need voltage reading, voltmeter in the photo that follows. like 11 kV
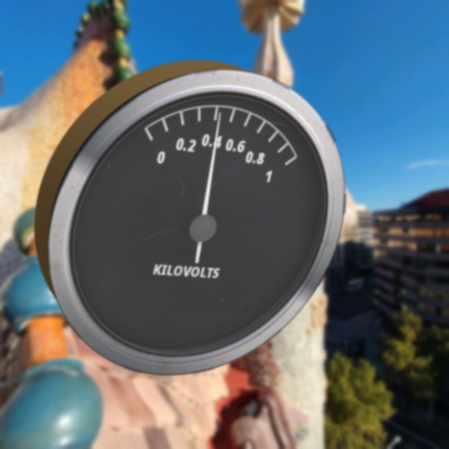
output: 0.4 kV
